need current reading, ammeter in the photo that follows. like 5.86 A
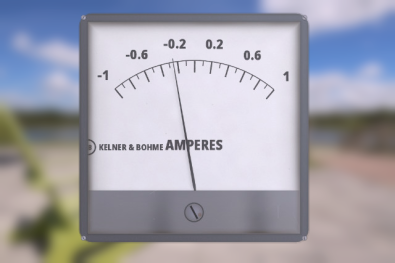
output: -0.25 A
